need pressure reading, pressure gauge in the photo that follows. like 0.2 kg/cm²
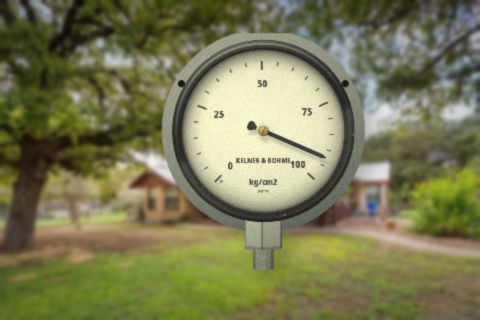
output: 92.5 kg/cm²
